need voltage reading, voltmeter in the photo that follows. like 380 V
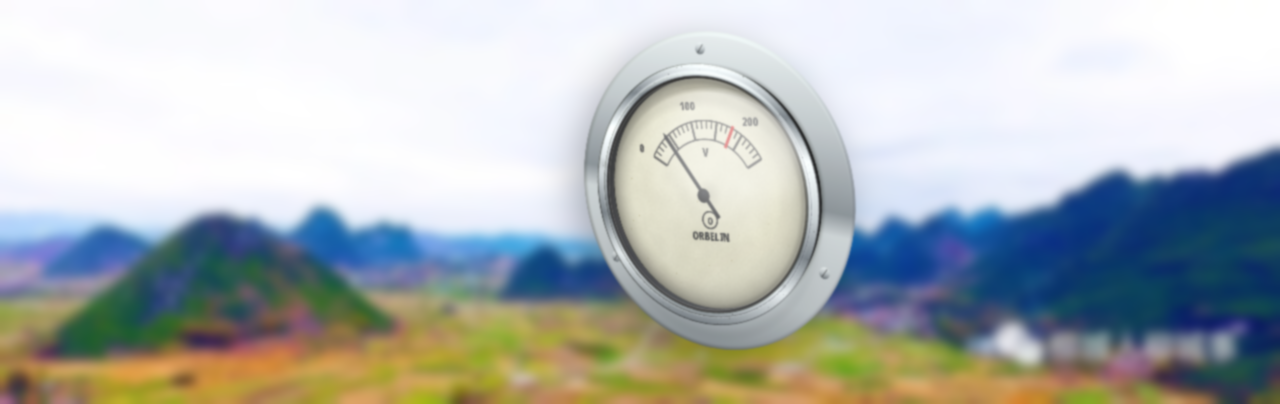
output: 50 V
